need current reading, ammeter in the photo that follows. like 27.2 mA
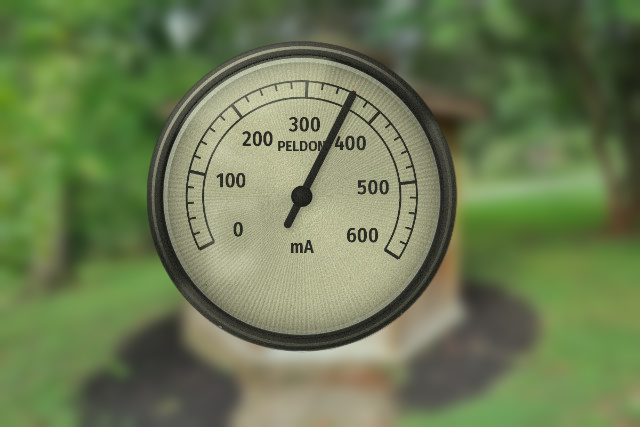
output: 360 mA
